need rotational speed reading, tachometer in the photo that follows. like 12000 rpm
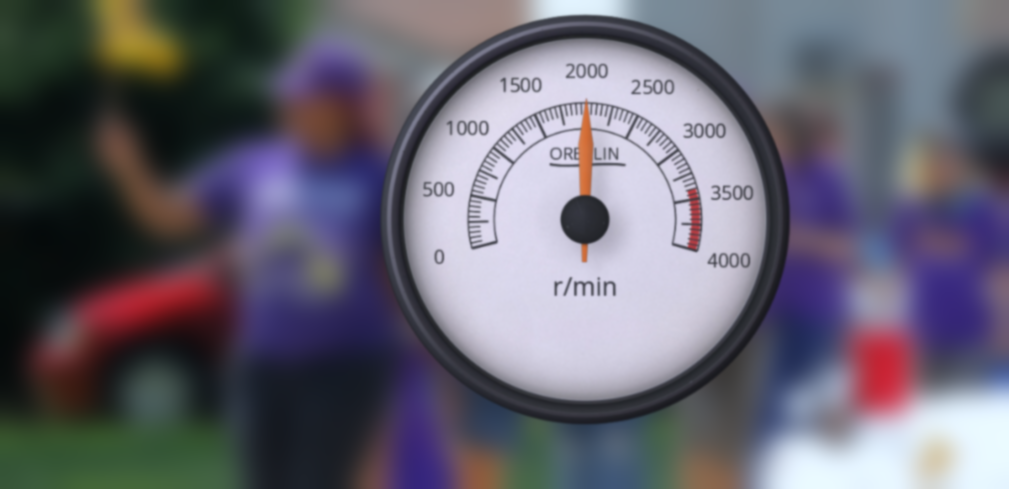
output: 2000 rpm
